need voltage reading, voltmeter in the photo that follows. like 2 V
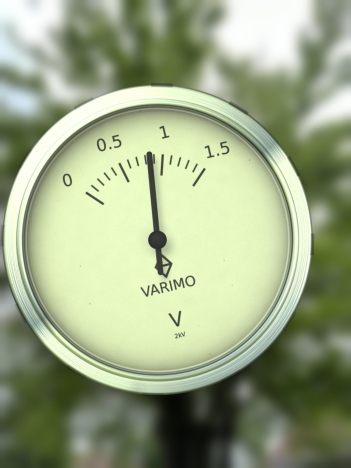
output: 0.85 V
